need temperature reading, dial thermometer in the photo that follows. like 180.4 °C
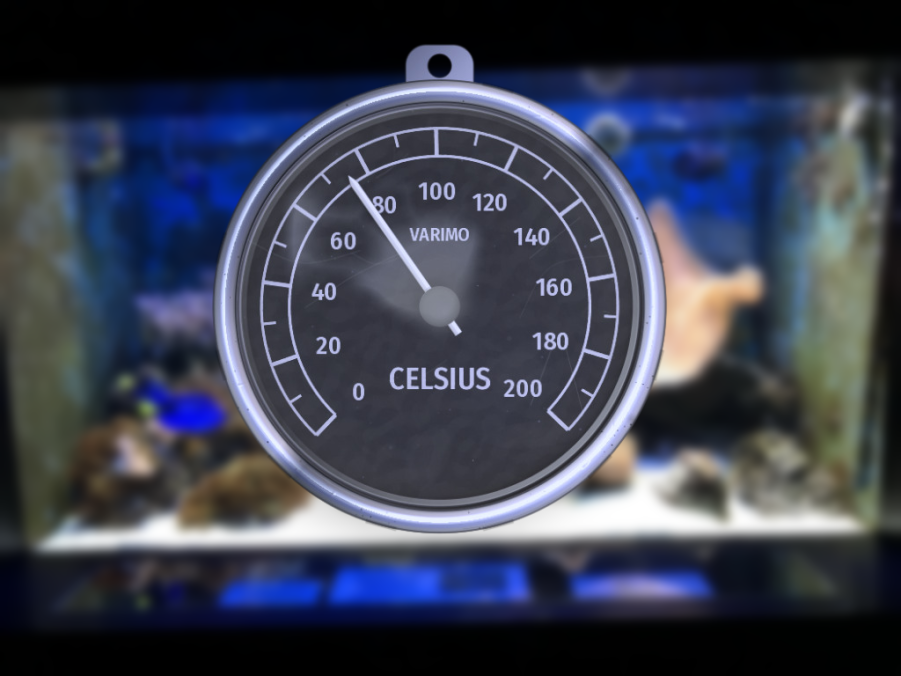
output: 75 °C
